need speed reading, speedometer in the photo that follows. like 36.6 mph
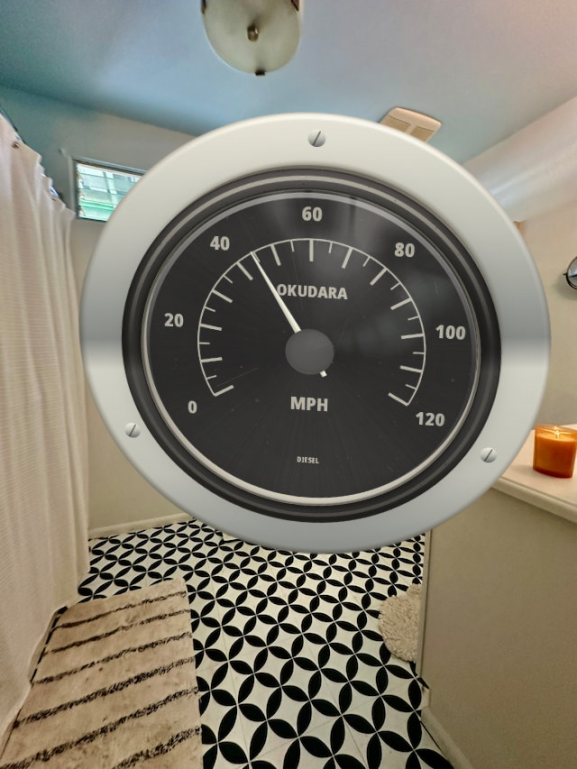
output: 45 mph
